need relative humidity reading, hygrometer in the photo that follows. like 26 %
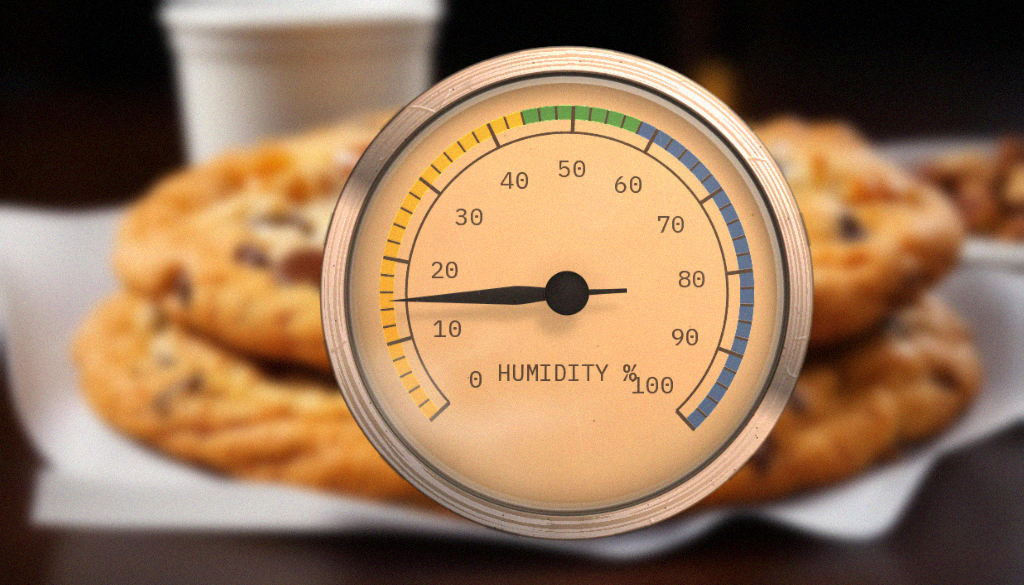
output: 15 %
